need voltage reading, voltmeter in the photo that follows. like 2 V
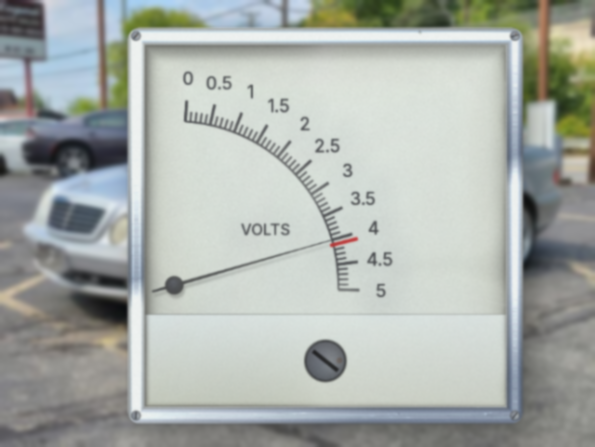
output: 4 V
